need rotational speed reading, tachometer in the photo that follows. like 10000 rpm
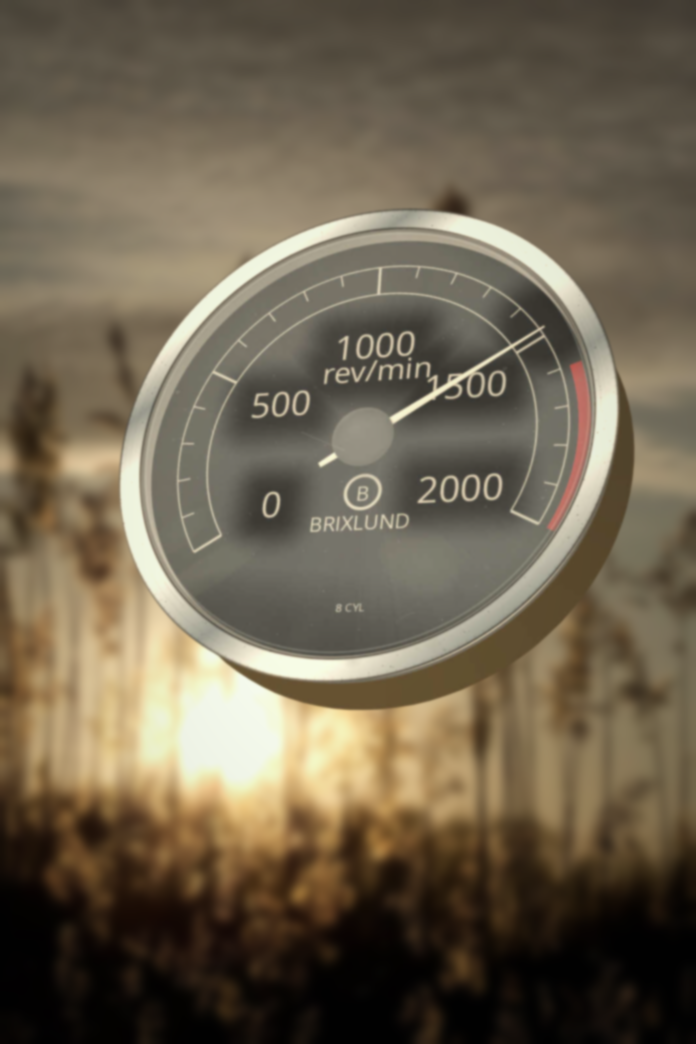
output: 1500 rpm
